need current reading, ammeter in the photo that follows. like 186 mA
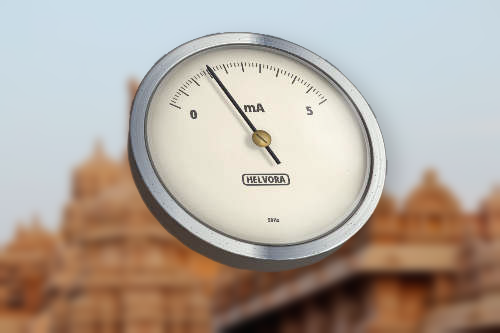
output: 1.5 mA
